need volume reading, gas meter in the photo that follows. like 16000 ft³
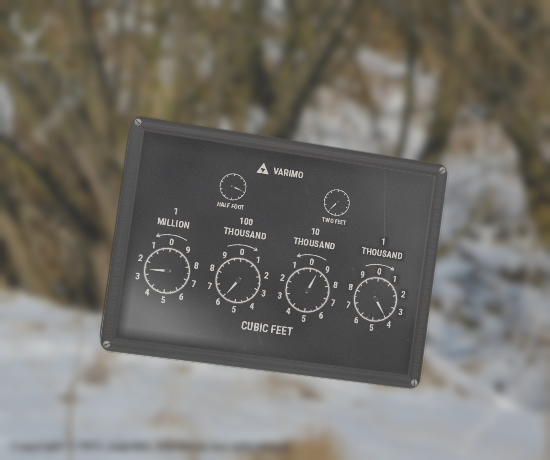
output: 259400 ft³
